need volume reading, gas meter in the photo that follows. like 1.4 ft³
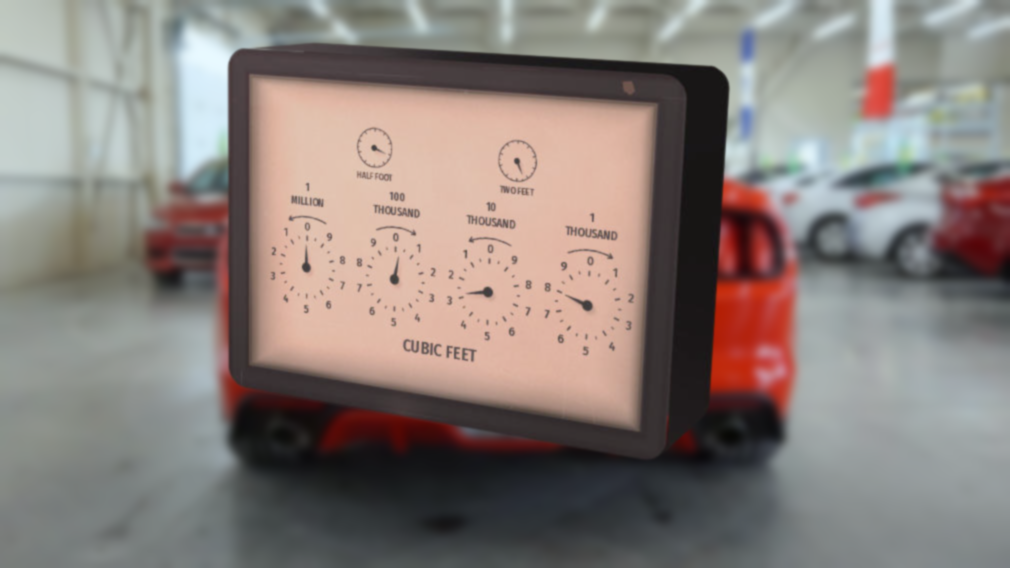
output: 2800 ft³
